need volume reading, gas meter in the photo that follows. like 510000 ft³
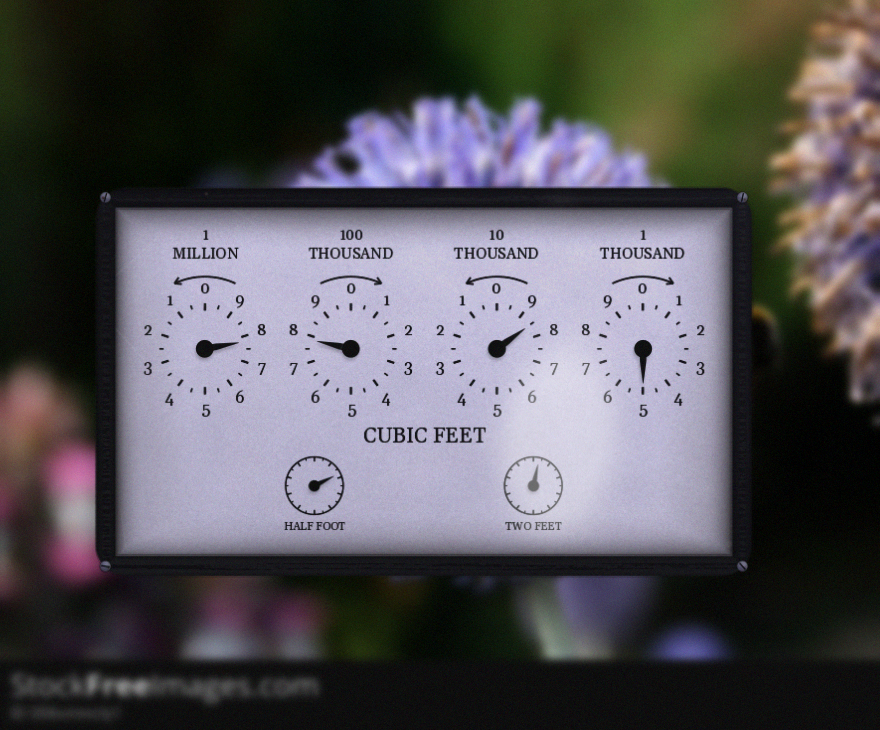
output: 778500 ft³
